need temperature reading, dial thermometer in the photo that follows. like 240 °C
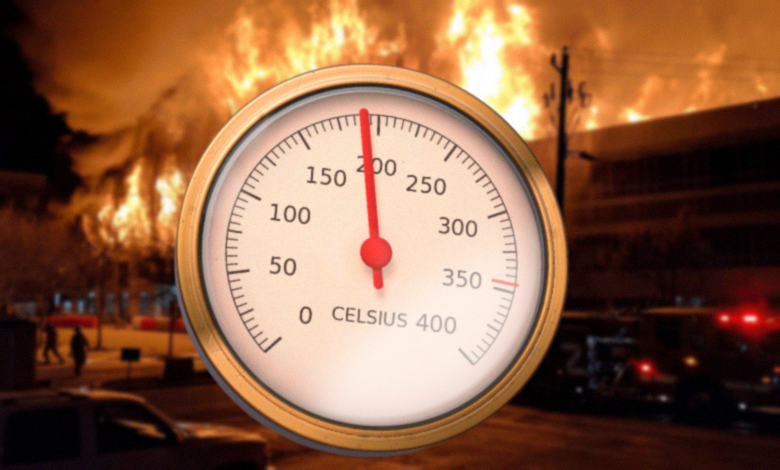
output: 190 °C
